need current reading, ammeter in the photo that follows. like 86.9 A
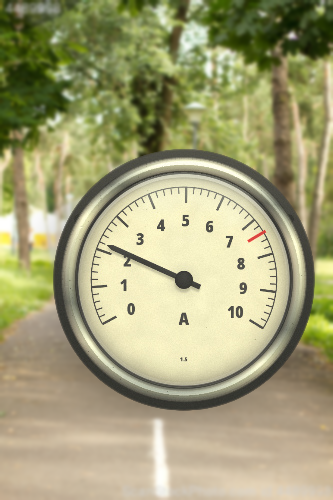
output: 2.2 A
